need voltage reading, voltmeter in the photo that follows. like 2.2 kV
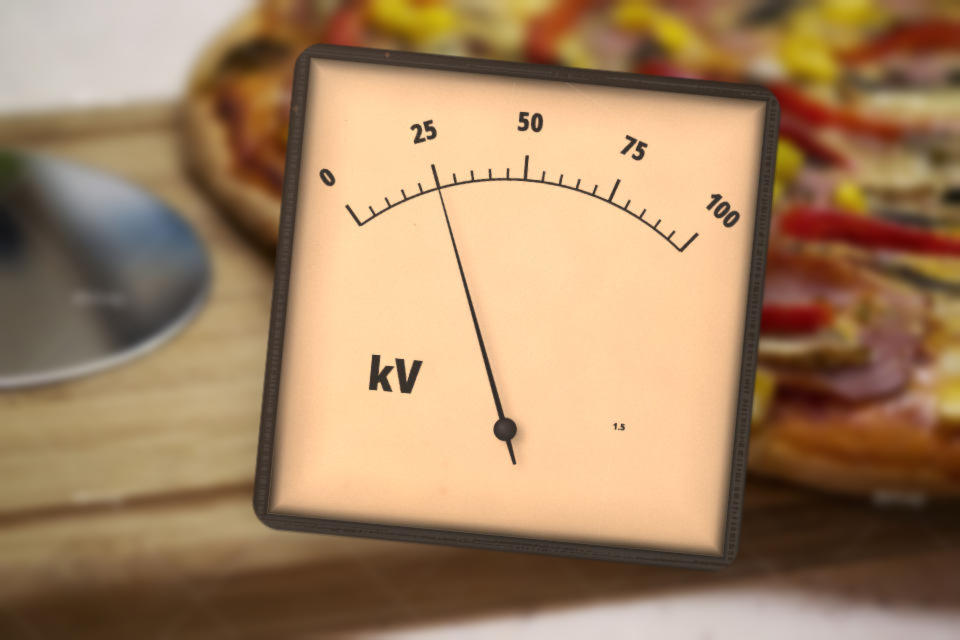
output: 25 kV
